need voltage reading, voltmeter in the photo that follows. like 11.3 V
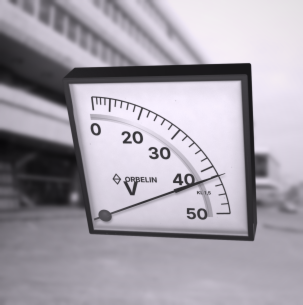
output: 42 V
